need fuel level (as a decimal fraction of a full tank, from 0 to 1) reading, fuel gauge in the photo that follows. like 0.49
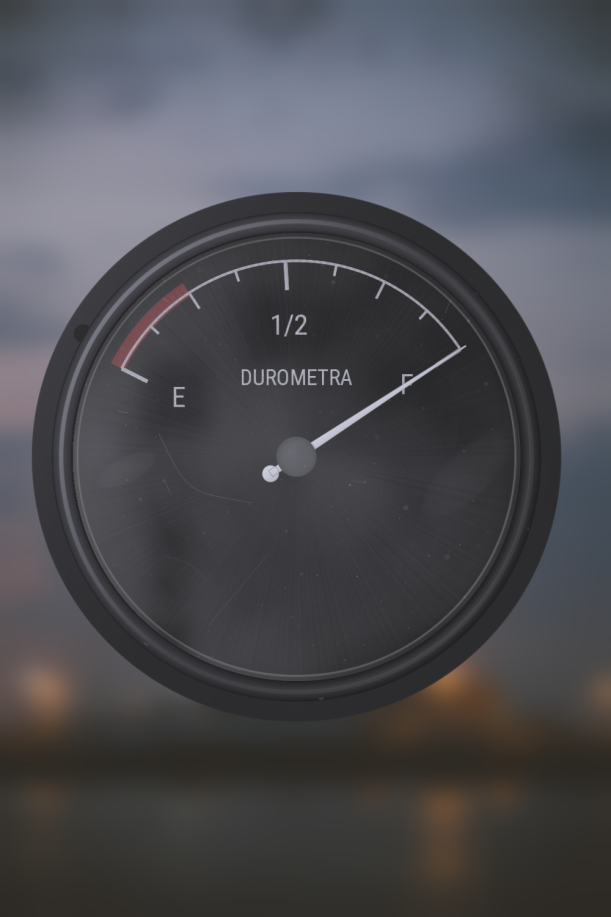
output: 1
